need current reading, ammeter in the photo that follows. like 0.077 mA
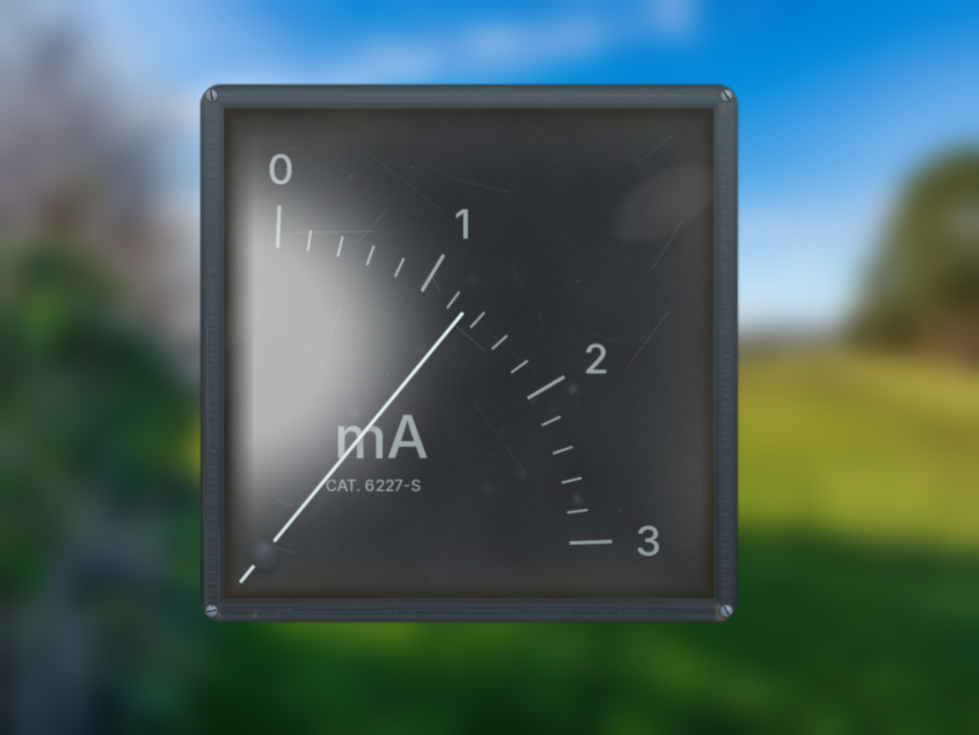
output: 1.3 mA
